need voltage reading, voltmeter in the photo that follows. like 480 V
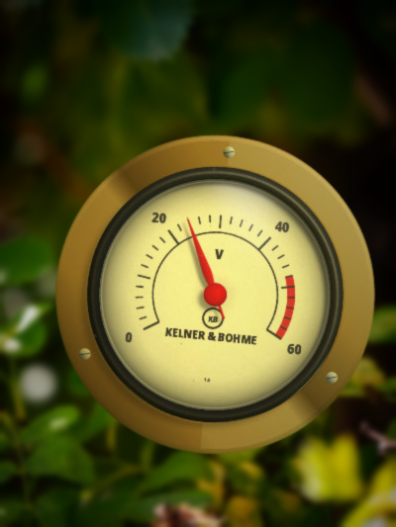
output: 24 V
